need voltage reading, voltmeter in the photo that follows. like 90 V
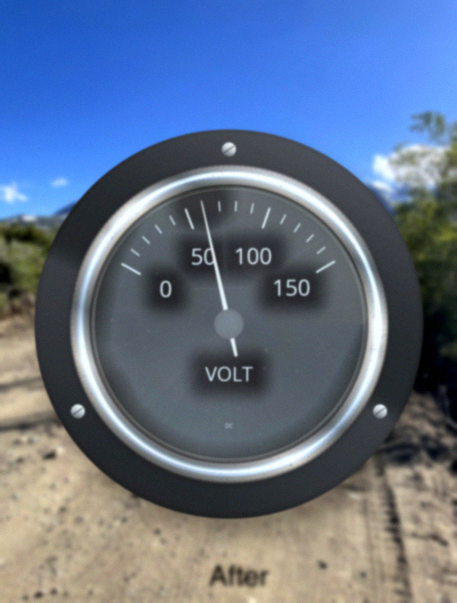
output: 60 V
